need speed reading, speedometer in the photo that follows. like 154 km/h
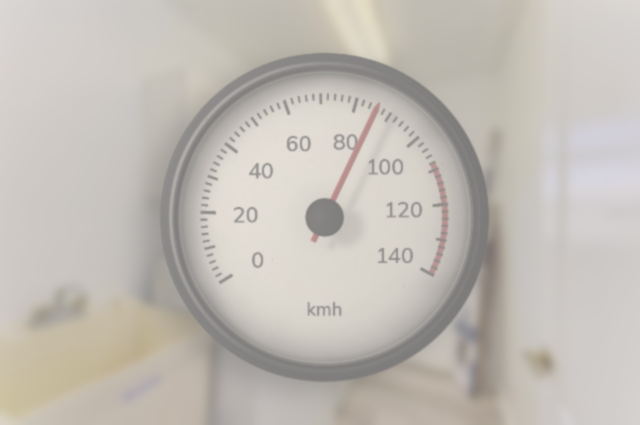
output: 86 km/h
